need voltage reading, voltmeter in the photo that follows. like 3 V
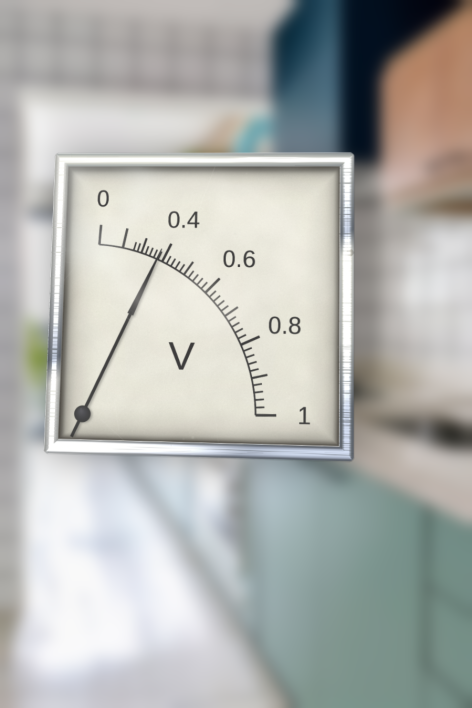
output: 0.38 V
